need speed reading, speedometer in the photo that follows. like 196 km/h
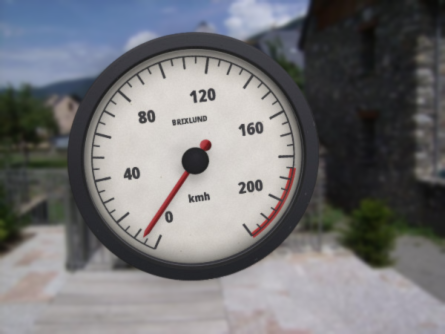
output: 7.5 km/h
